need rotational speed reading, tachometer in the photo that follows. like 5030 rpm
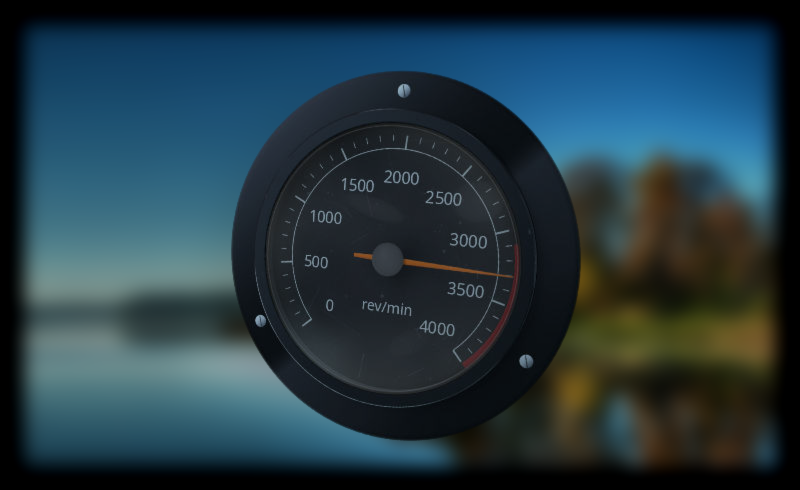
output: 3300 rpm
